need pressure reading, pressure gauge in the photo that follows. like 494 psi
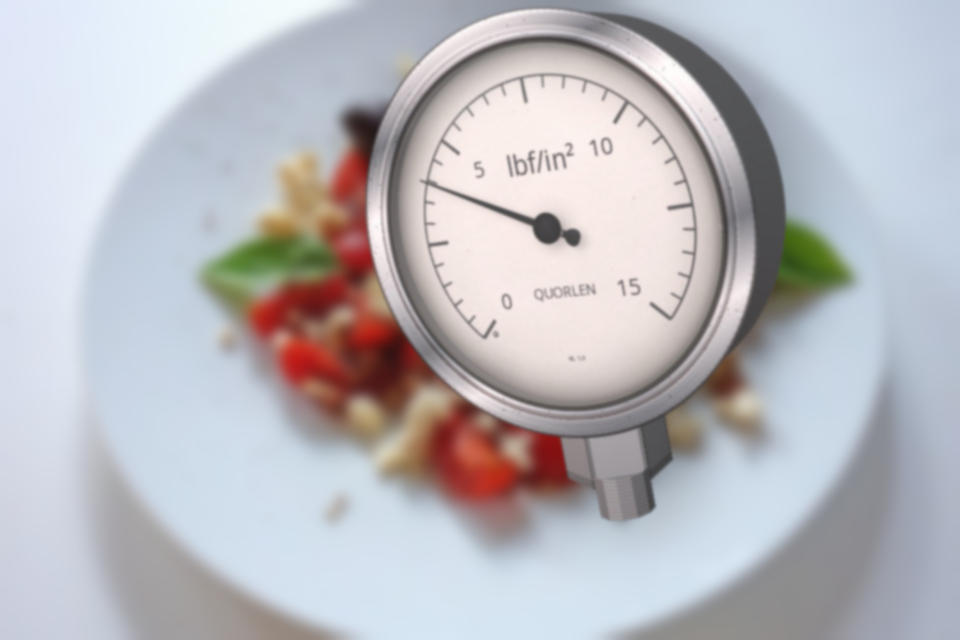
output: 4 psi
